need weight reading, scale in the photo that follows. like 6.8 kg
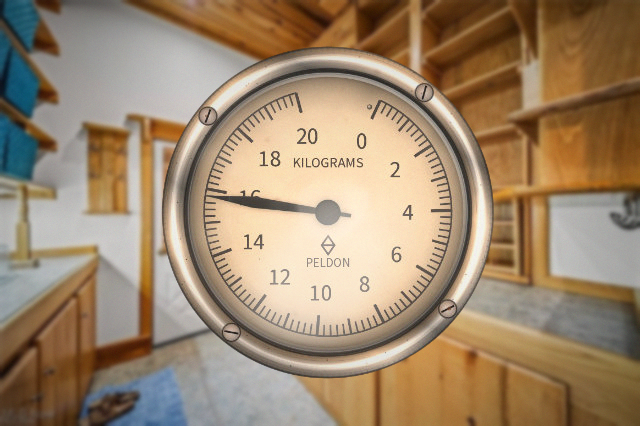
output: 15.8 kg
